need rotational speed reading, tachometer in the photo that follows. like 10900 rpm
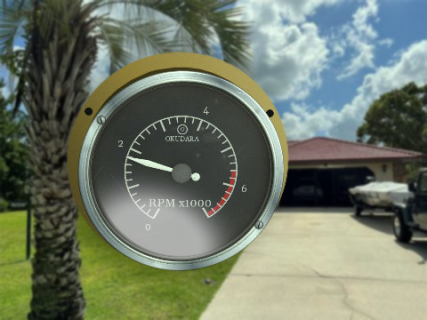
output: 1800 rpm
